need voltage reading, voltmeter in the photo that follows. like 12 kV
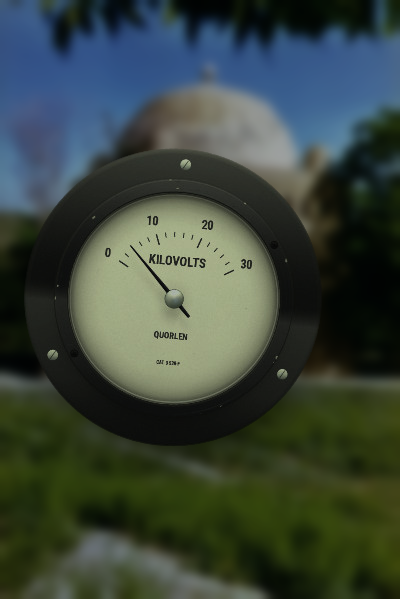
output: 4 kV
